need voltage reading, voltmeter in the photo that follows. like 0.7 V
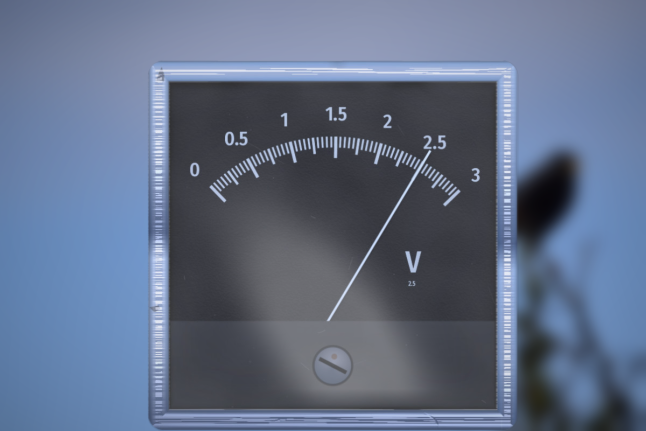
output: 2.5 V
